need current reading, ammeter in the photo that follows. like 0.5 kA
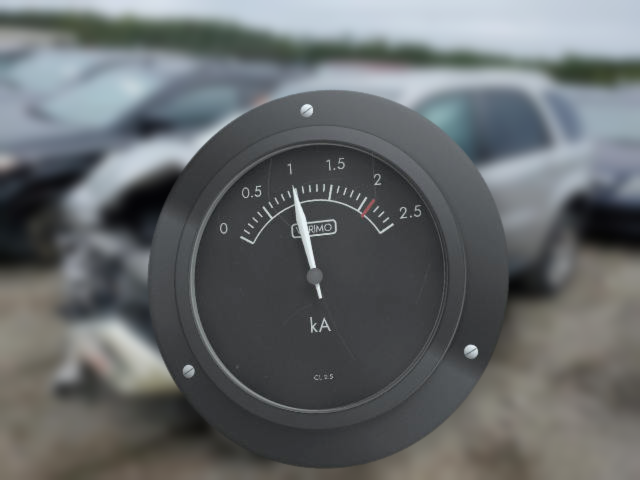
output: 1 kA
